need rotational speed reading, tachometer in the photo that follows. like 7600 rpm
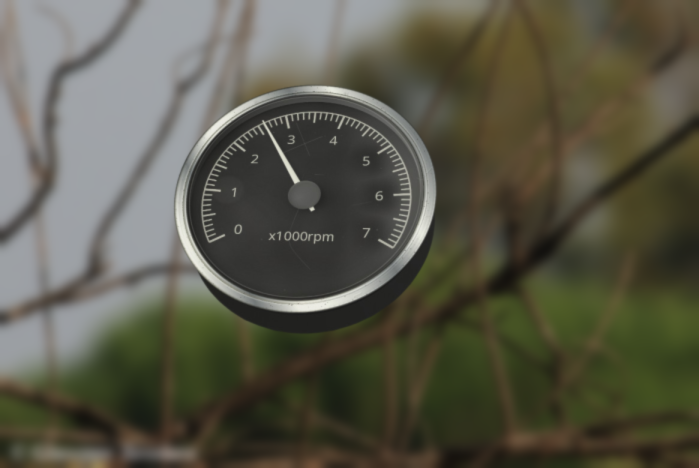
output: 2600 rpm
